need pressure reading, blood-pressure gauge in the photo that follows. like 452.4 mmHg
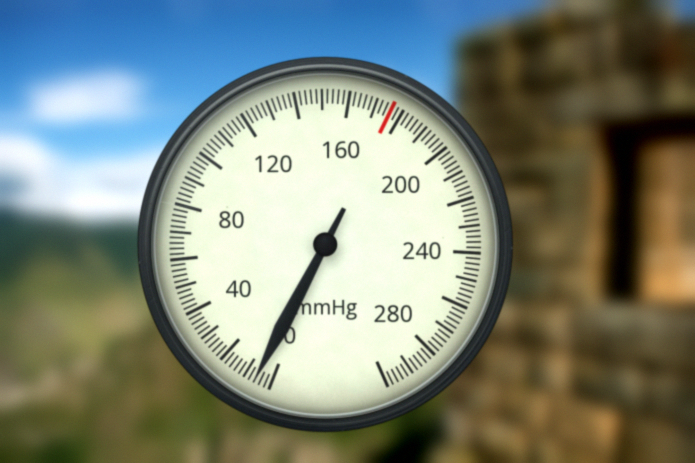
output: 6 mmHg
